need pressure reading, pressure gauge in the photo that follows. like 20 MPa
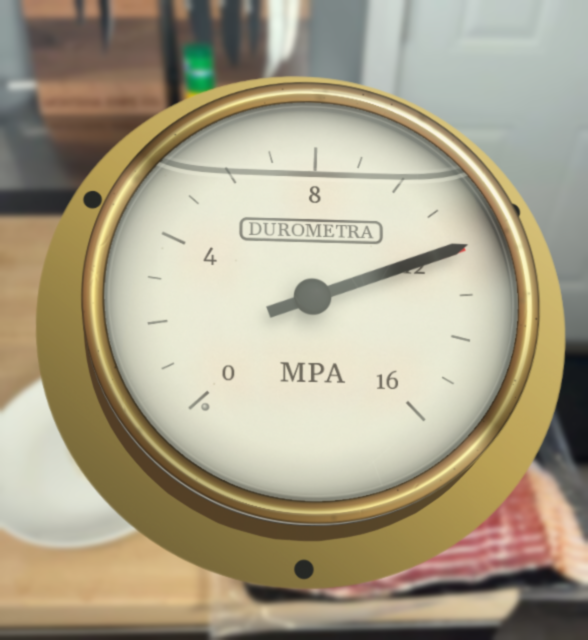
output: 12 MPa
